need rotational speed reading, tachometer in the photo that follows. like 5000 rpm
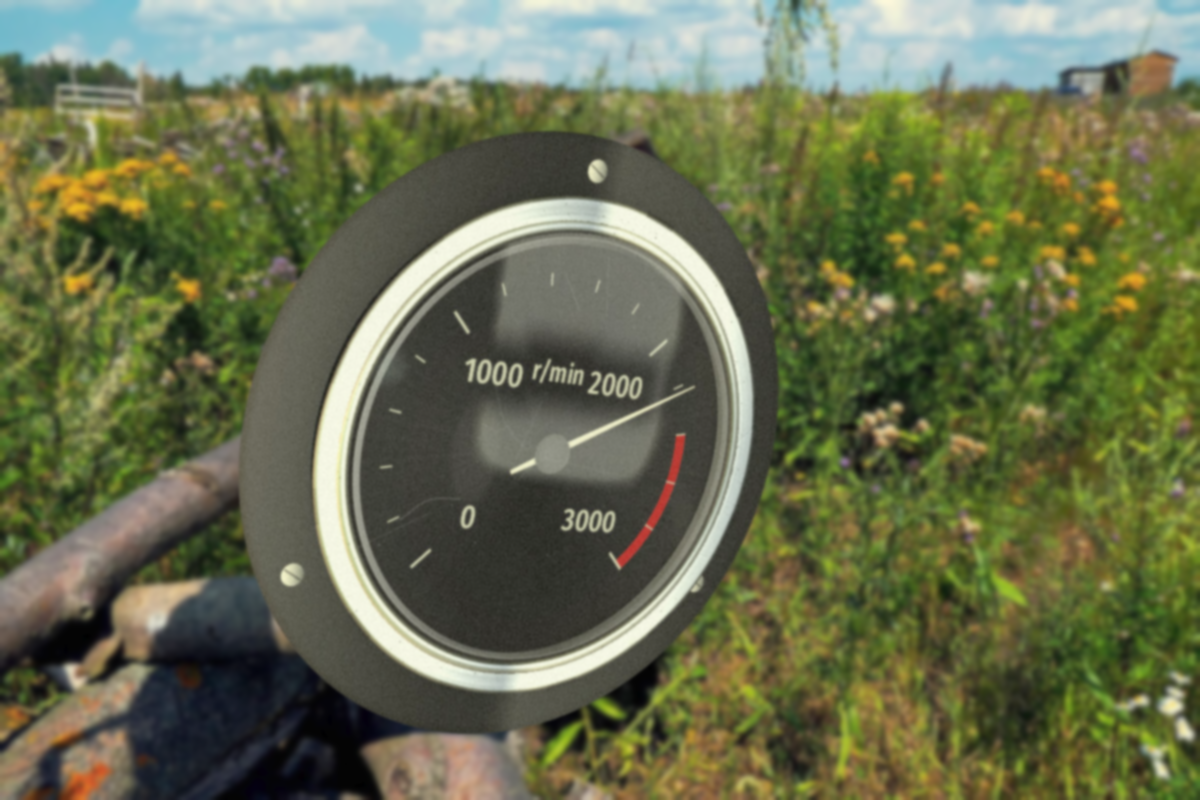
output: 2200 rpm
